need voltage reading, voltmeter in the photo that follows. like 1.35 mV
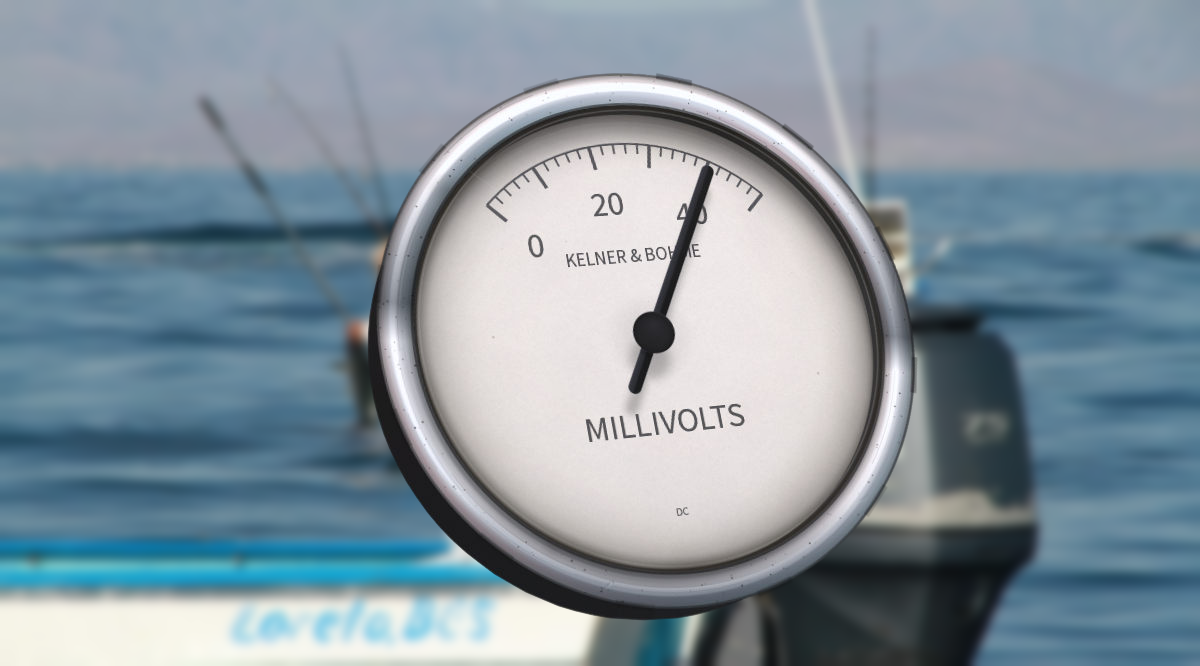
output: 40 mV
